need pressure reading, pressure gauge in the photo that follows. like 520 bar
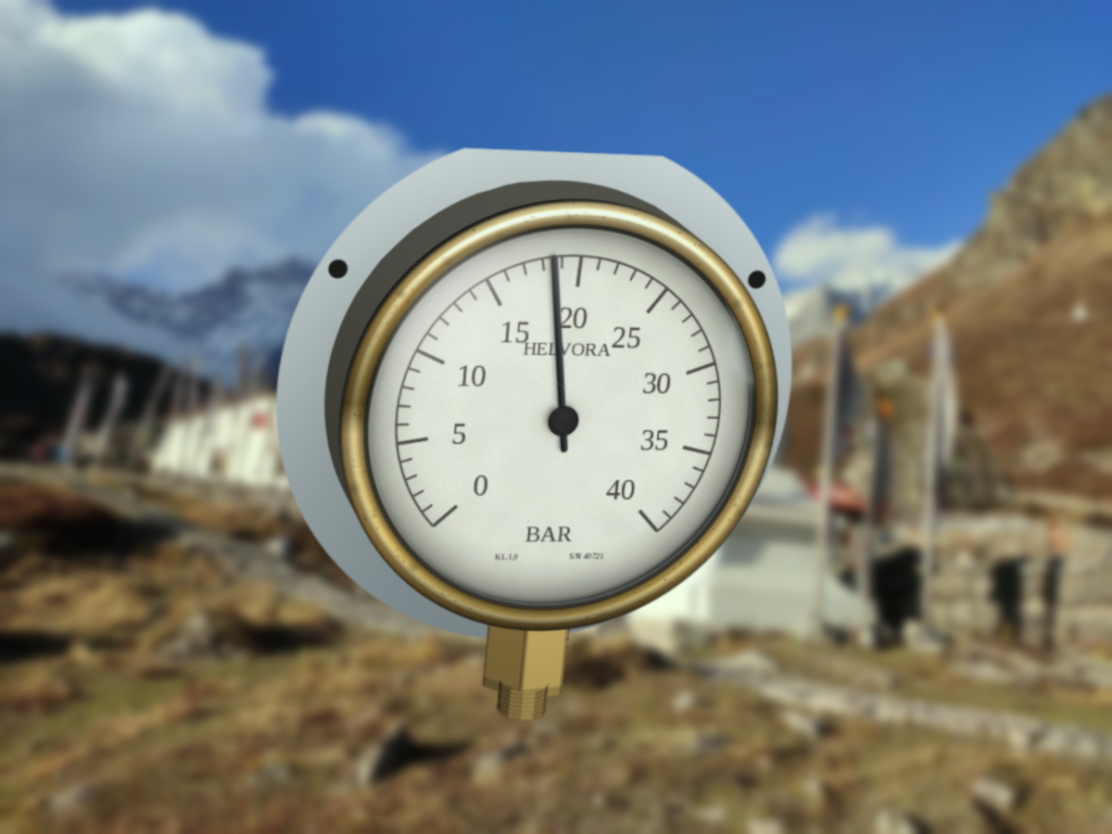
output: 18.5 bar
